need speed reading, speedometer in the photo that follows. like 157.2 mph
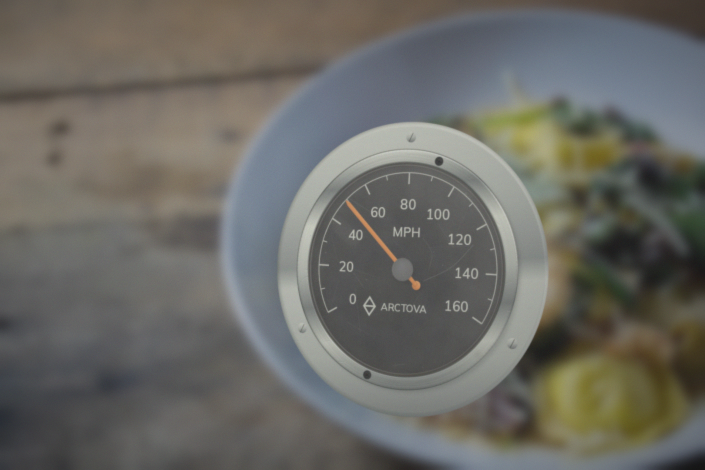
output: 50 mph
